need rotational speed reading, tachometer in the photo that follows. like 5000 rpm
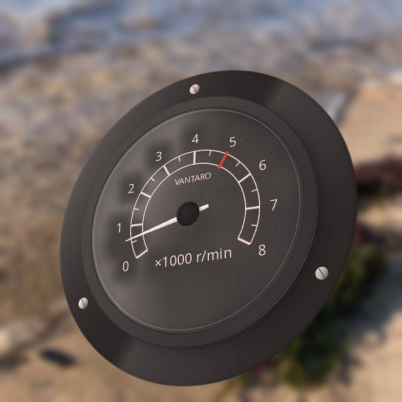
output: 500 rpm
